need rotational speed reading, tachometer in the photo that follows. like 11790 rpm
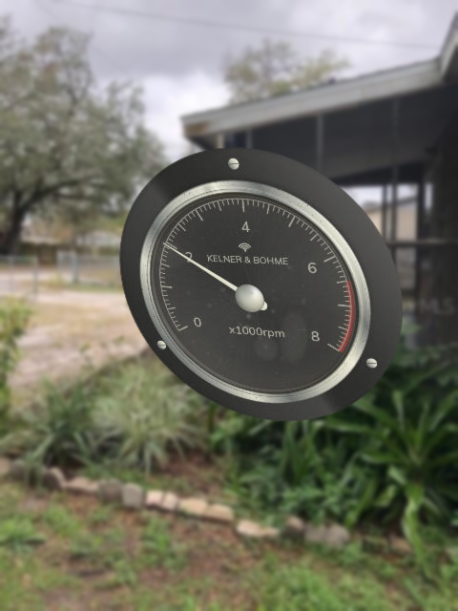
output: 2000 rpm
